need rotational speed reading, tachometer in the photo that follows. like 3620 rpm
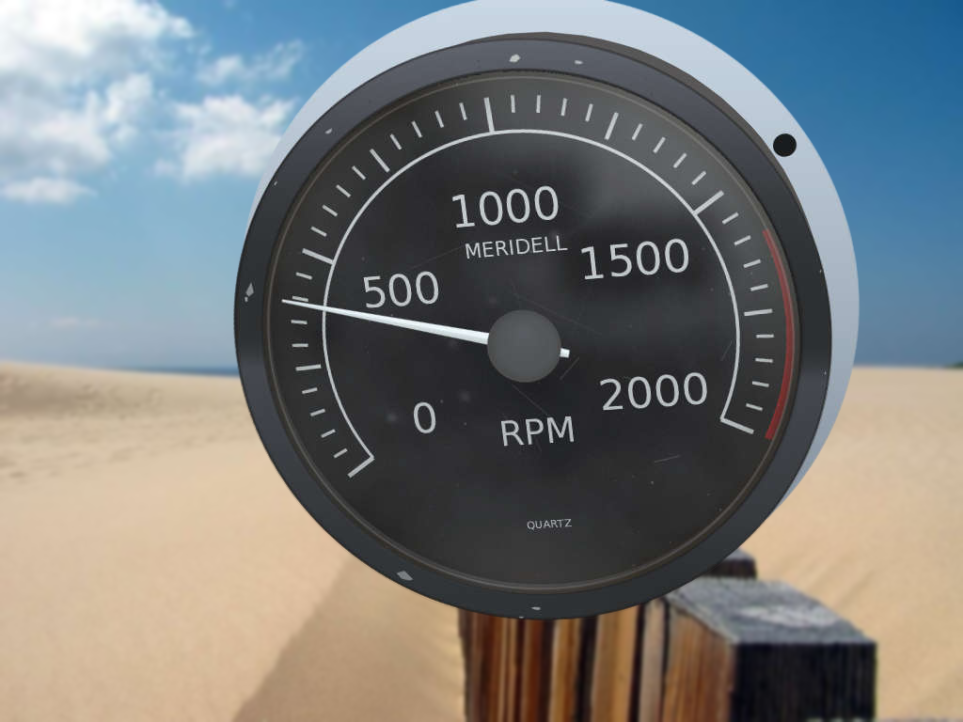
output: 400 rpm
